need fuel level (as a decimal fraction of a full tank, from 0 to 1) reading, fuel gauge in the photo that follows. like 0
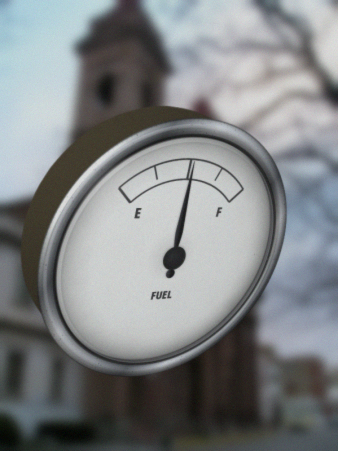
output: 0.5
